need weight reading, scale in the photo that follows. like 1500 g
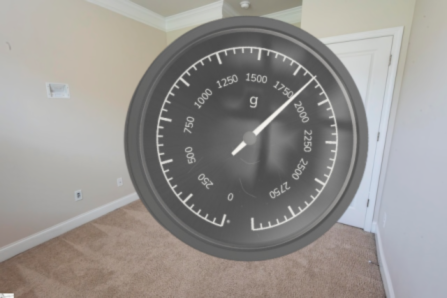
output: 1850 g
